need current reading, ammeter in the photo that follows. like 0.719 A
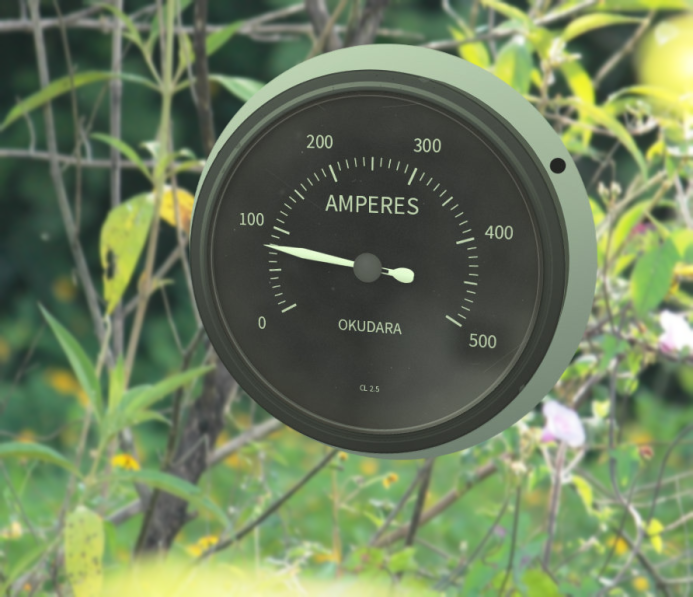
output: 80 A
